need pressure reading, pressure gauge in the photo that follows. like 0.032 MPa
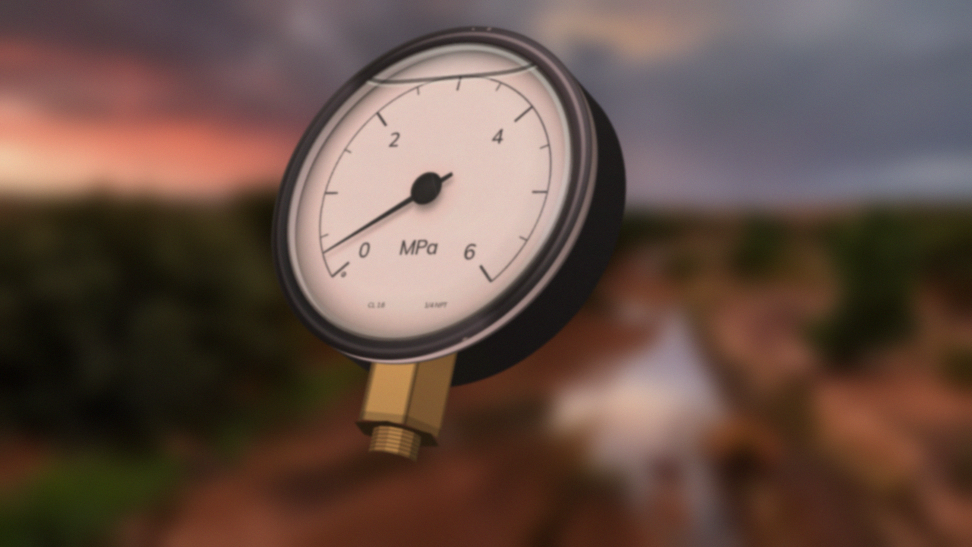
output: 0.25 MPa
